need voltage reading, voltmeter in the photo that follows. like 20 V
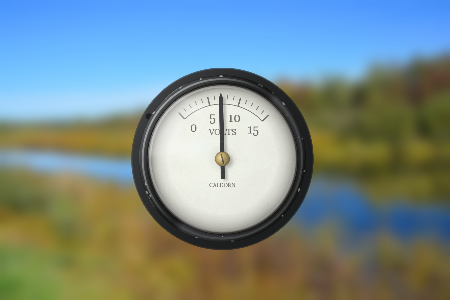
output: 7 V
